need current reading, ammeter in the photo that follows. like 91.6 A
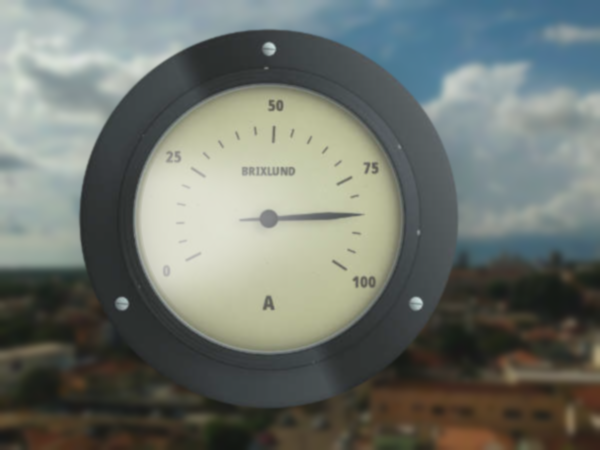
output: 85 A
